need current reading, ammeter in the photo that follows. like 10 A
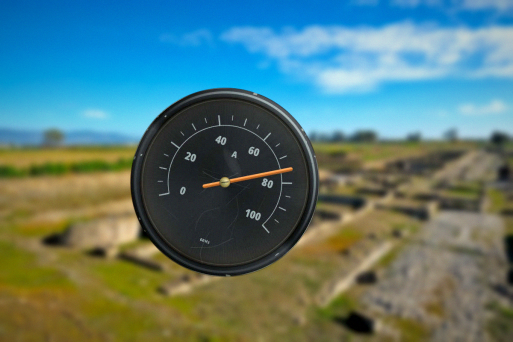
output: 75 A
